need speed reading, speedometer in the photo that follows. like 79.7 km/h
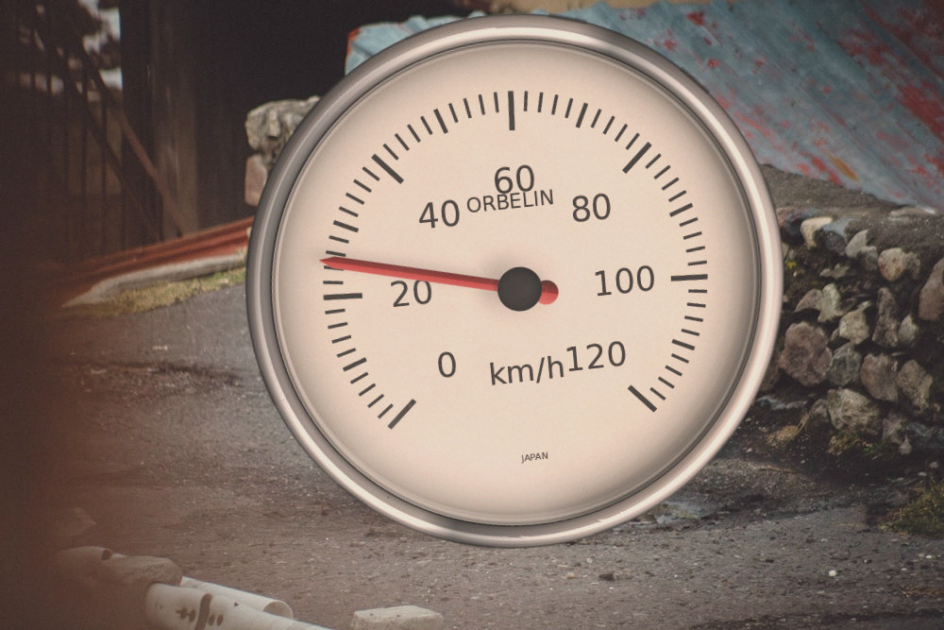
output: 25 km/h
